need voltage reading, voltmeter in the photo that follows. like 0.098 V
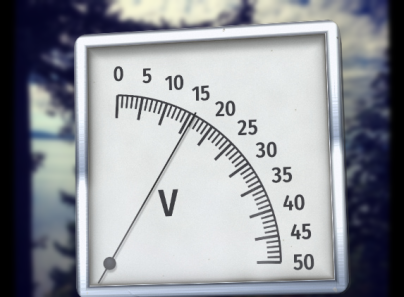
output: 16 V
